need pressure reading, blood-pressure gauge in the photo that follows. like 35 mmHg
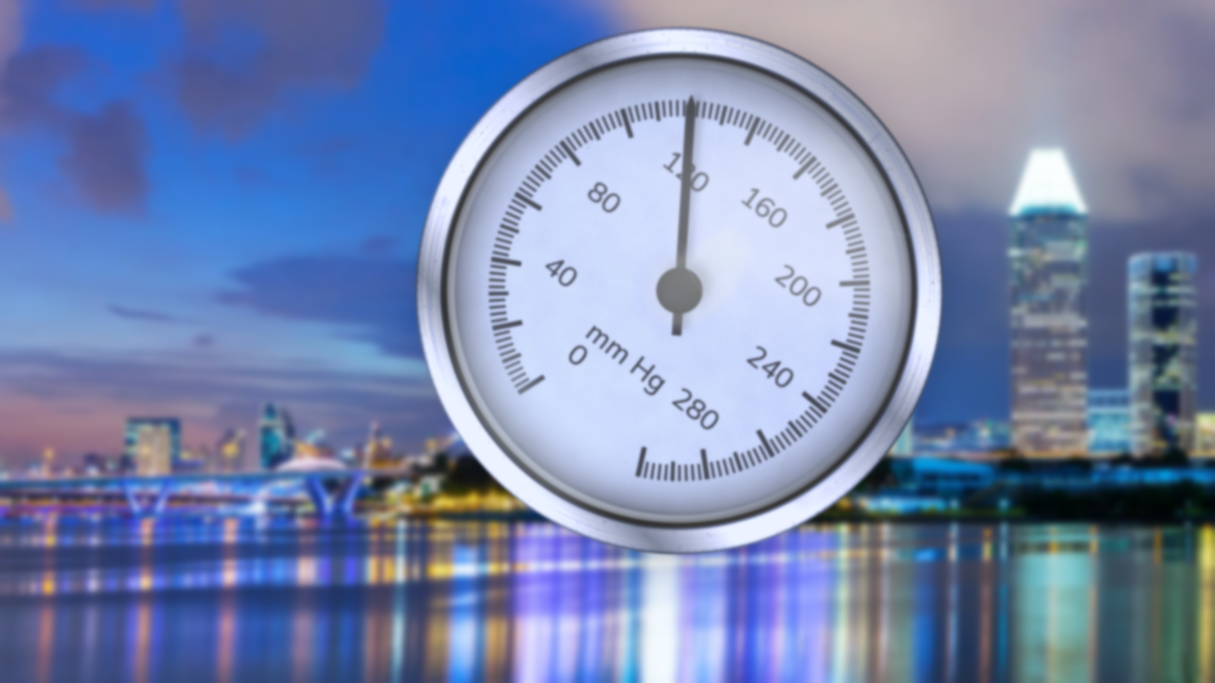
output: 120 mmHg
